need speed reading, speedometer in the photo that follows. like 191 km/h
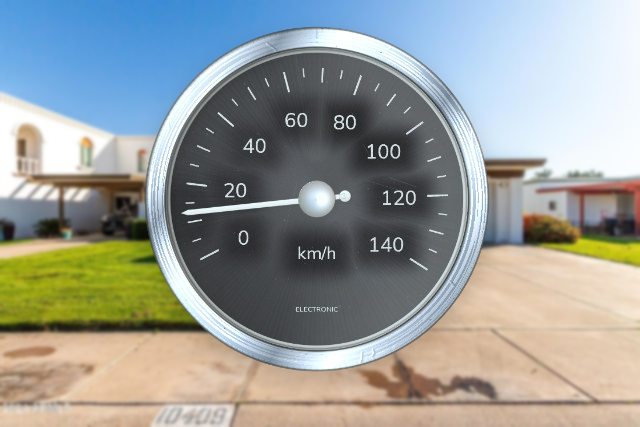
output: 12.5 km/h
